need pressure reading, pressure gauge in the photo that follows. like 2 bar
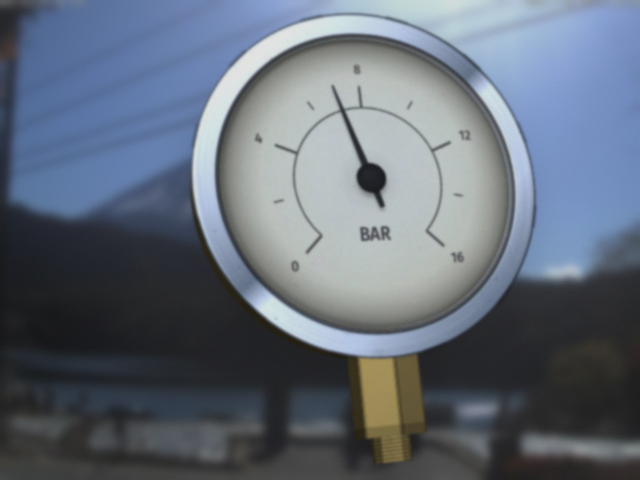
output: 7 bar
